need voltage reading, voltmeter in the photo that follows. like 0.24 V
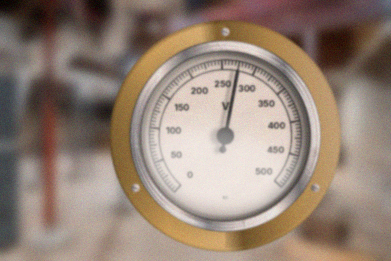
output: 275 V
